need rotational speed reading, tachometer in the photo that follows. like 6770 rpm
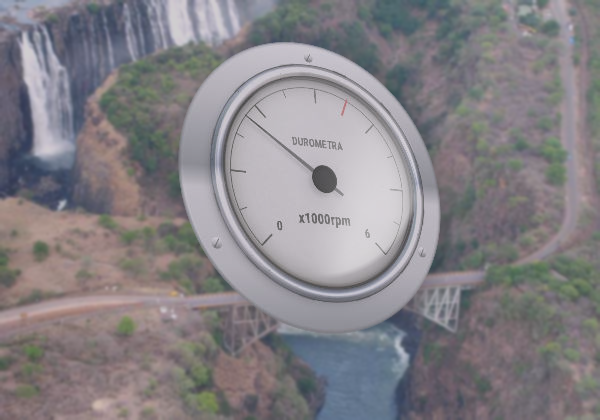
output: 1750 rpm
